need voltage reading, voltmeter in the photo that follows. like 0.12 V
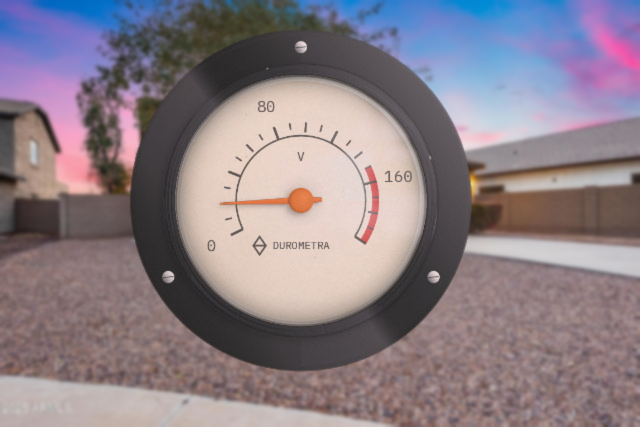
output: 20 V
